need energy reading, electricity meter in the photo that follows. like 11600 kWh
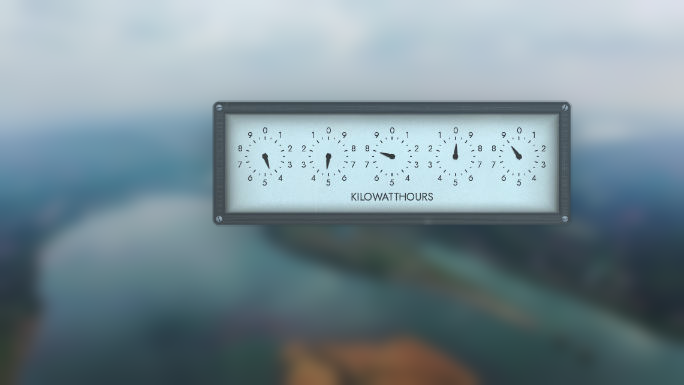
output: 44799 kWh
